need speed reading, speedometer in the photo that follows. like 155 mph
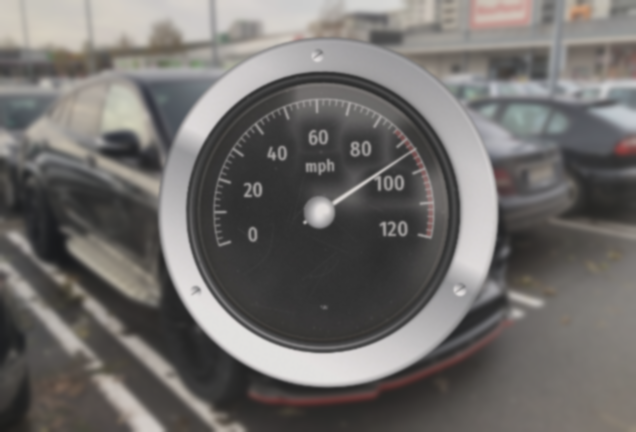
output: 94 mph
